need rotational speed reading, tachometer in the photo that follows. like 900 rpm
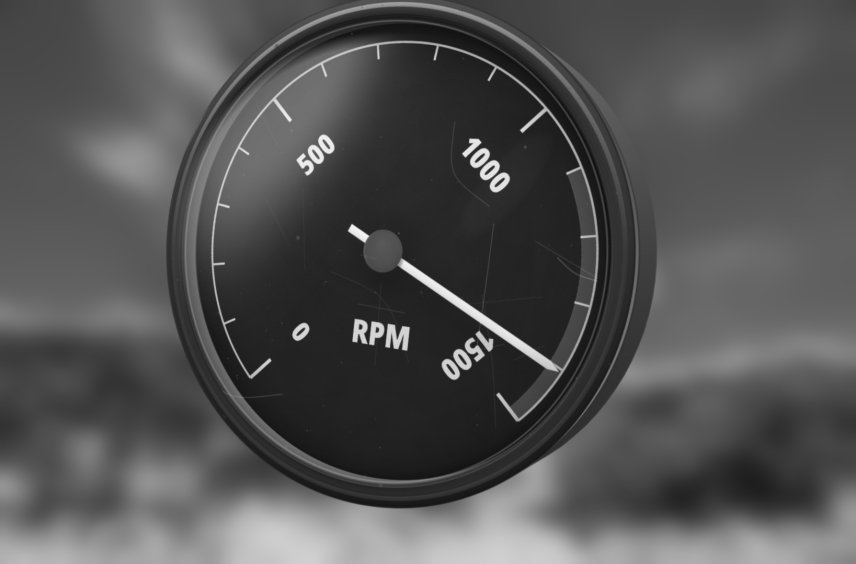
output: 1400 rpm
